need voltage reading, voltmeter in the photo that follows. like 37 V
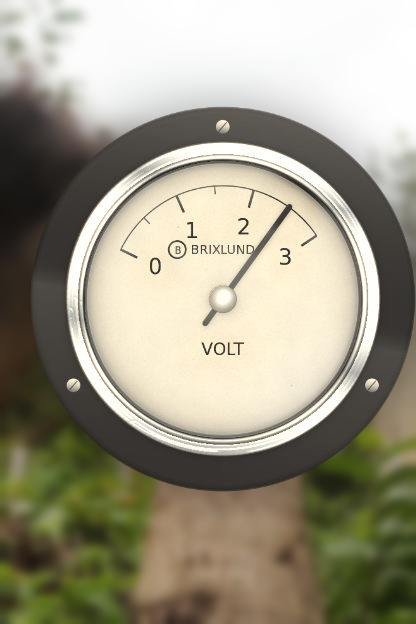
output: 2.5 V
